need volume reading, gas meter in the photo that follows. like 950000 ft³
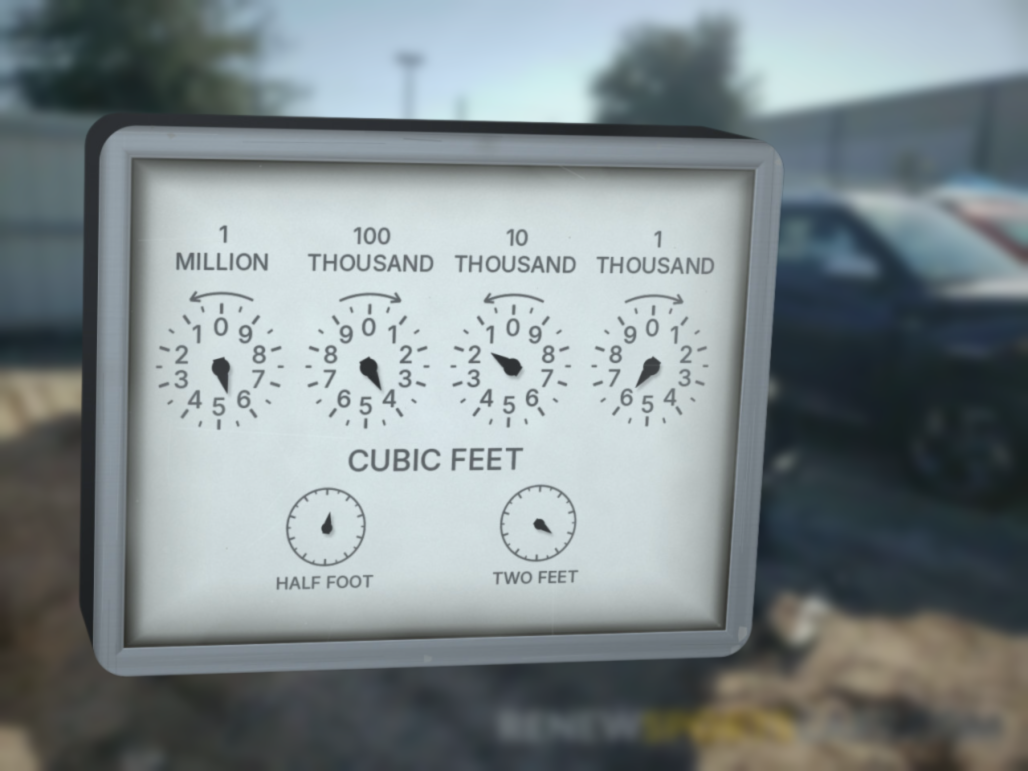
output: 541600 ft³
